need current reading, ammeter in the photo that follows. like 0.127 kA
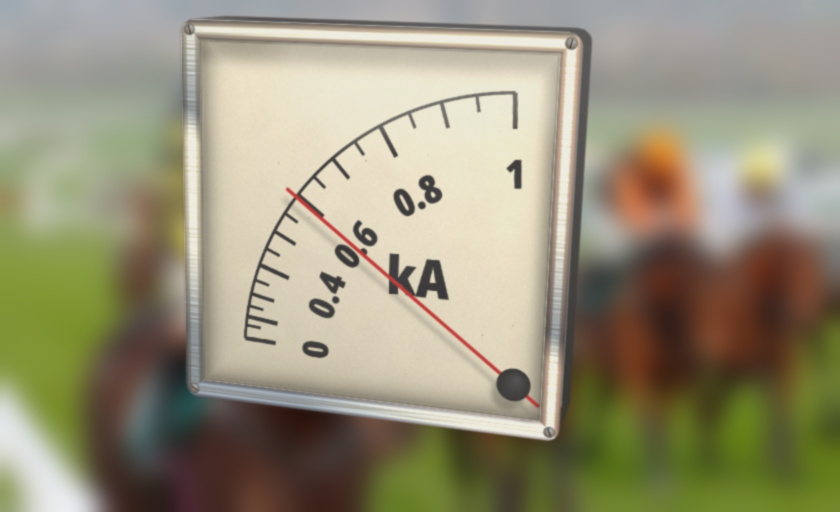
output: 0.6 kA
